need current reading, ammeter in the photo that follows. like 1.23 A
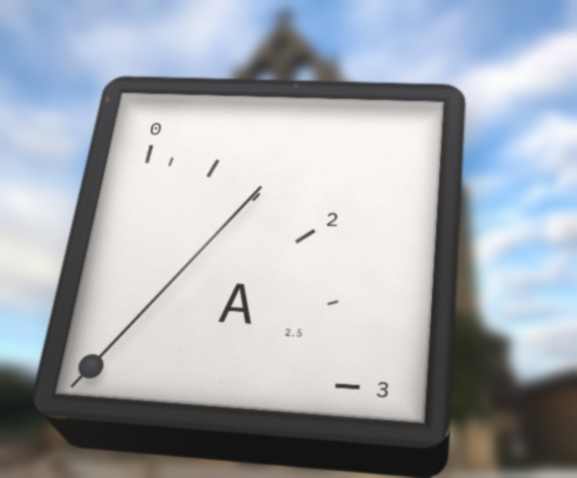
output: 1.5 A
